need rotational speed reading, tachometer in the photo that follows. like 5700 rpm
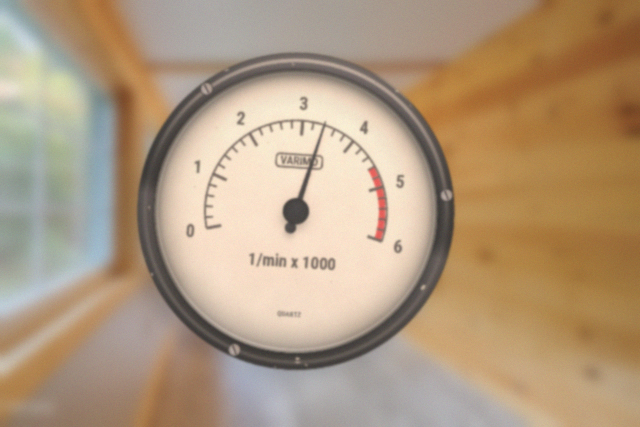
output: 3400 rpm
